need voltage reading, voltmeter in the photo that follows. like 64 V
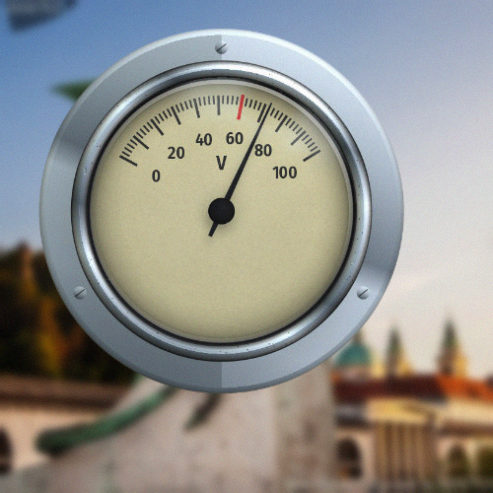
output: 72 V
